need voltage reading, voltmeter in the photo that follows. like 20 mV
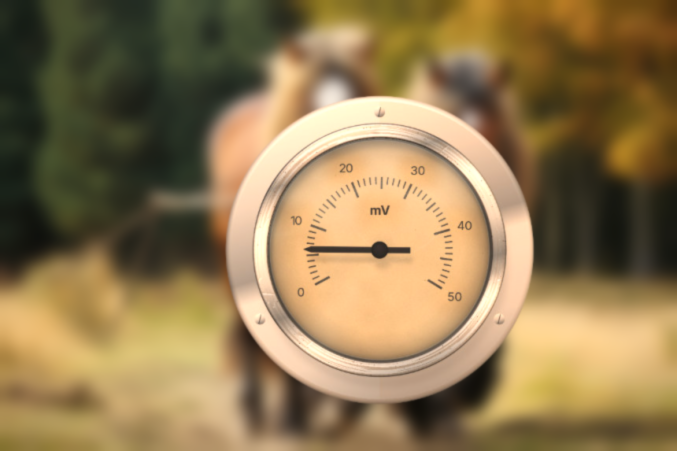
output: 6 mV
